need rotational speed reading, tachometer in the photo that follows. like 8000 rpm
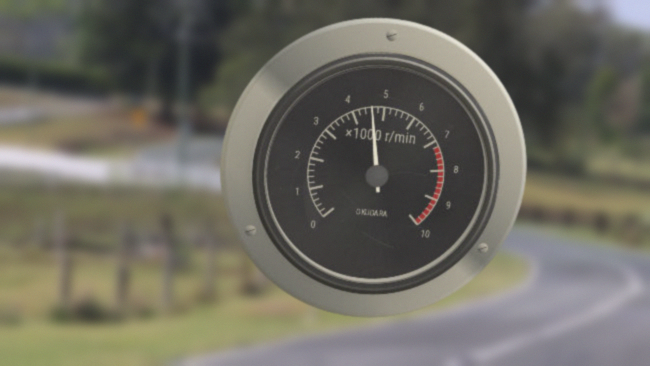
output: 4600 rpm
